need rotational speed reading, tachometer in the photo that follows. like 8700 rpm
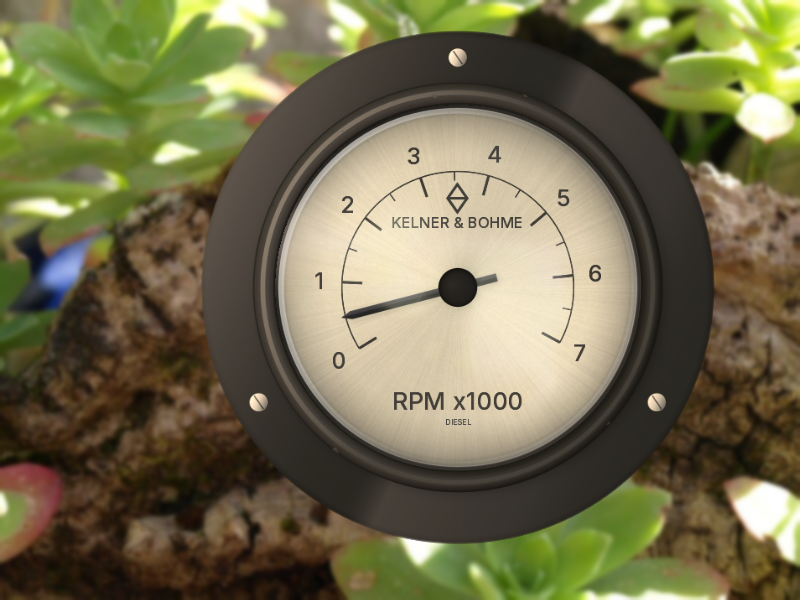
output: 500 rpm
